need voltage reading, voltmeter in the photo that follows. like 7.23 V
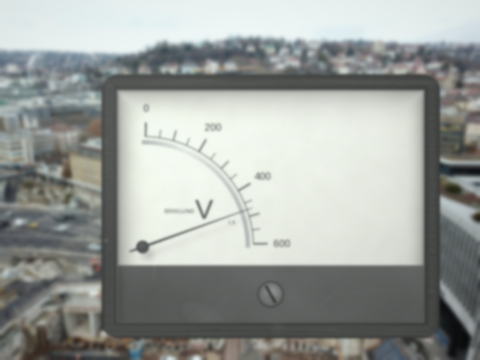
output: 475 V
